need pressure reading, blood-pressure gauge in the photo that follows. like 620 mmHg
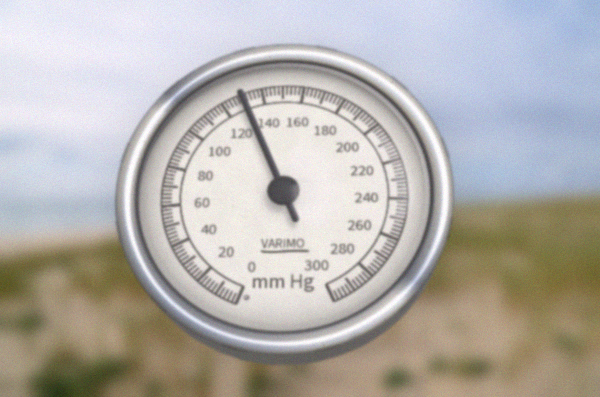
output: 130 mmHg
